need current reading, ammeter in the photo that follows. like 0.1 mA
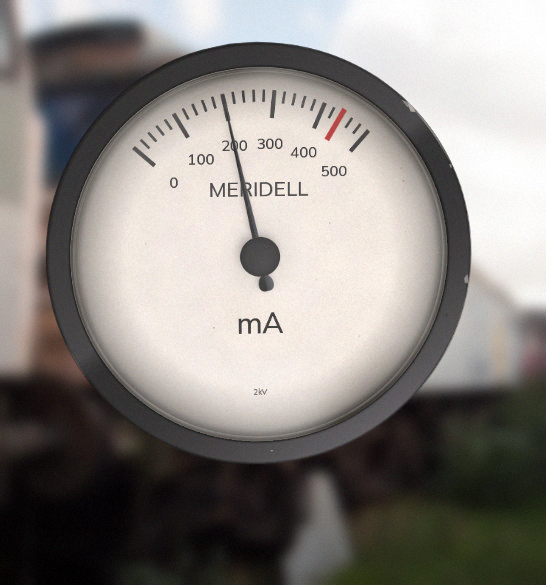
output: 200 mA
